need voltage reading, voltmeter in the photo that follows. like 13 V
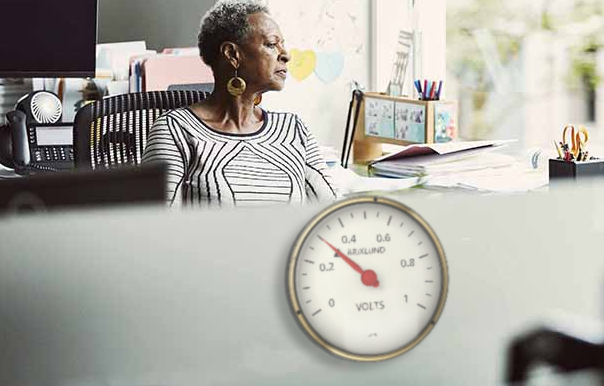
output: 0.3 V
